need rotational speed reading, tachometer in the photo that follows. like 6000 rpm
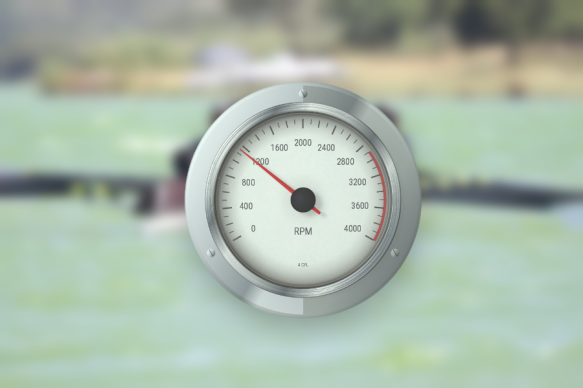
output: 1150 rpm
